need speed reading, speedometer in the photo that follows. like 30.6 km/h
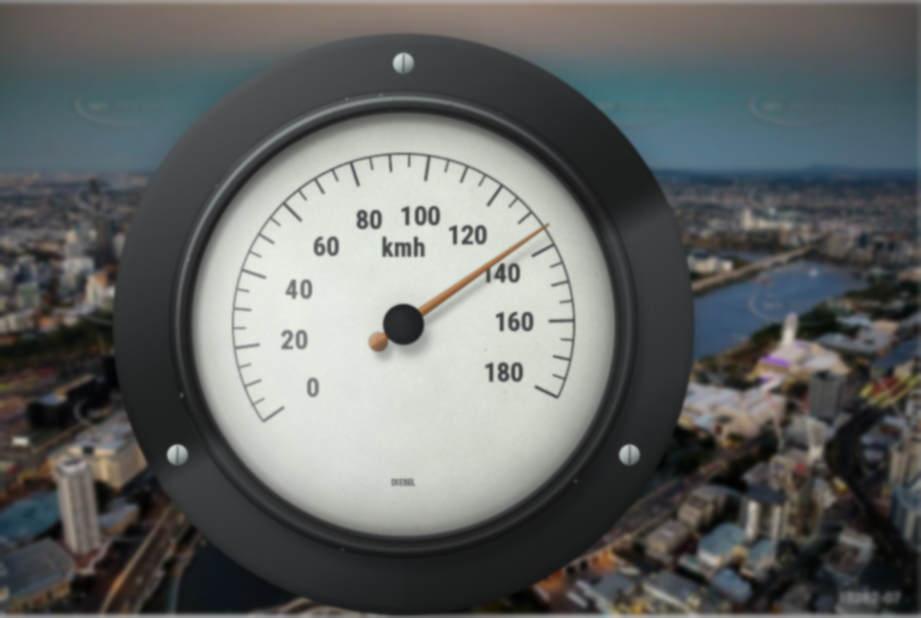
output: 135 km/h
